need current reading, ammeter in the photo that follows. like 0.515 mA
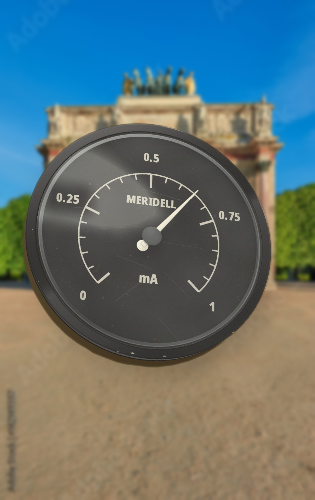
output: 0.65 mA
